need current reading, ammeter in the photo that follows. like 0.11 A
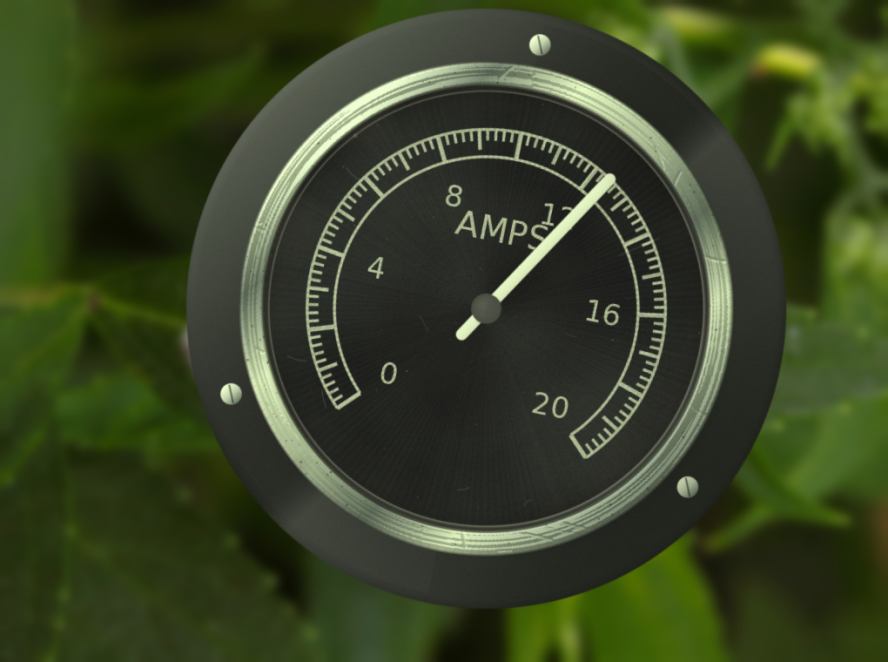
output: 12.4 A
